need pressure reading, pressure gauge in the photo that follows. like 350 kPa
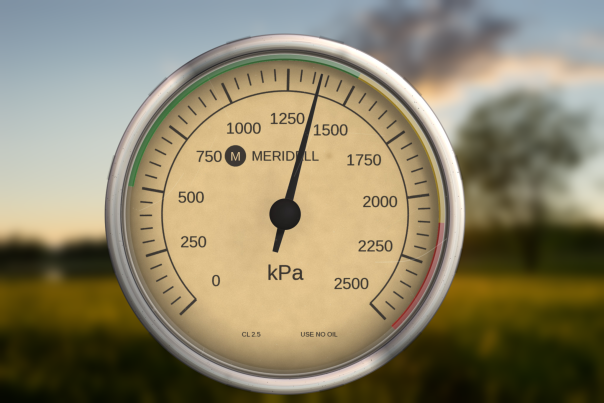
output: 1375 kPa
